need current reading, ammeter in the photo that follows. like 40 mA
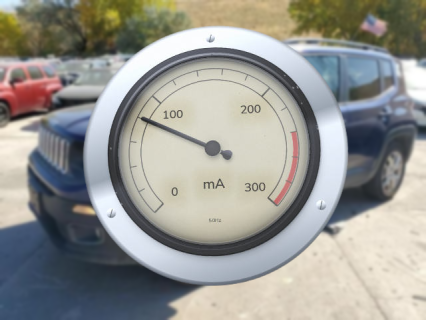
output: 80 mA
